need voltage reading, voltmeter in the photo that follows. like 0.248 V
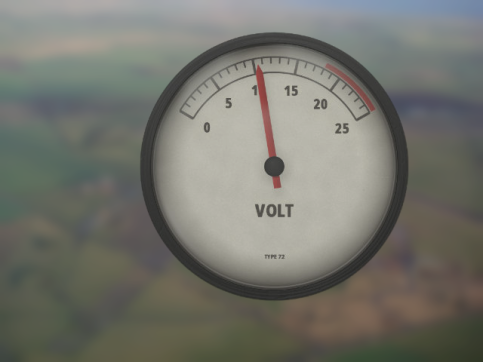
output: 10.5 V
